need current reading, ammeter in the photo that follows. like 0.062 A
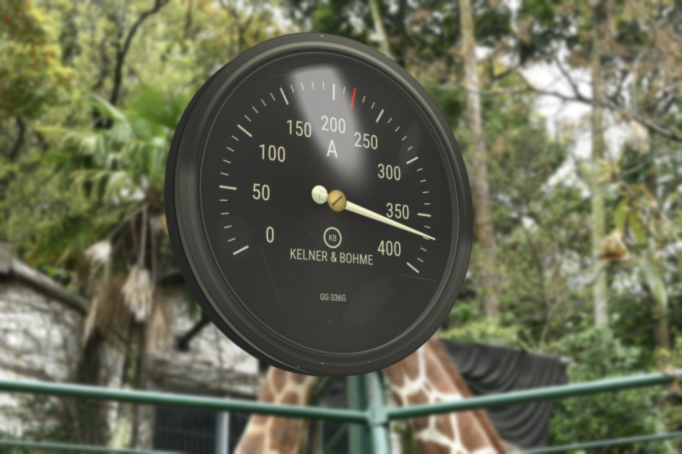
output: 370 A
